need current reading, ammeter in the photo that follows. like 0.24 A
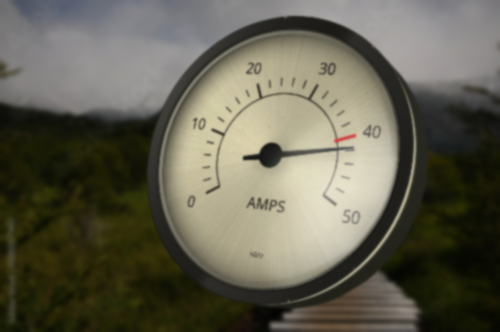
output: 42 A
